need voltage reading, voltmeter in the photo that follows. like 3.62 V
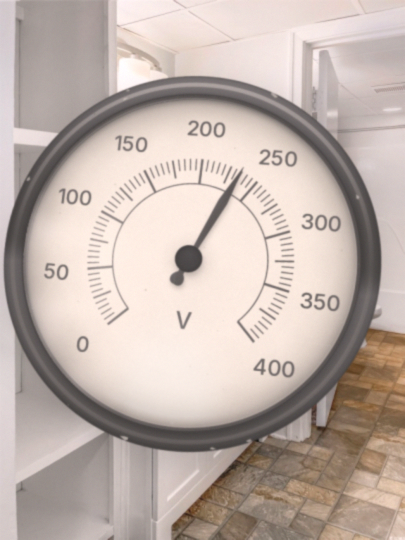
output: 235 V
